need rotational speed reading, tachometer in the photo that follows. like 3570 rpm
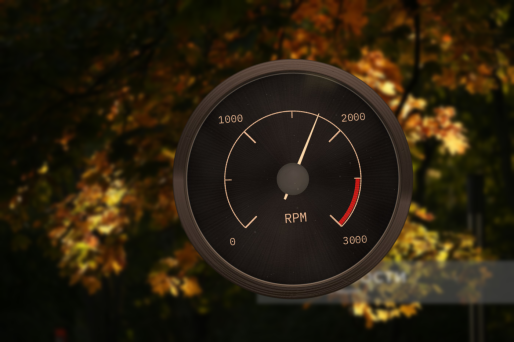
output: 1750 rpm
